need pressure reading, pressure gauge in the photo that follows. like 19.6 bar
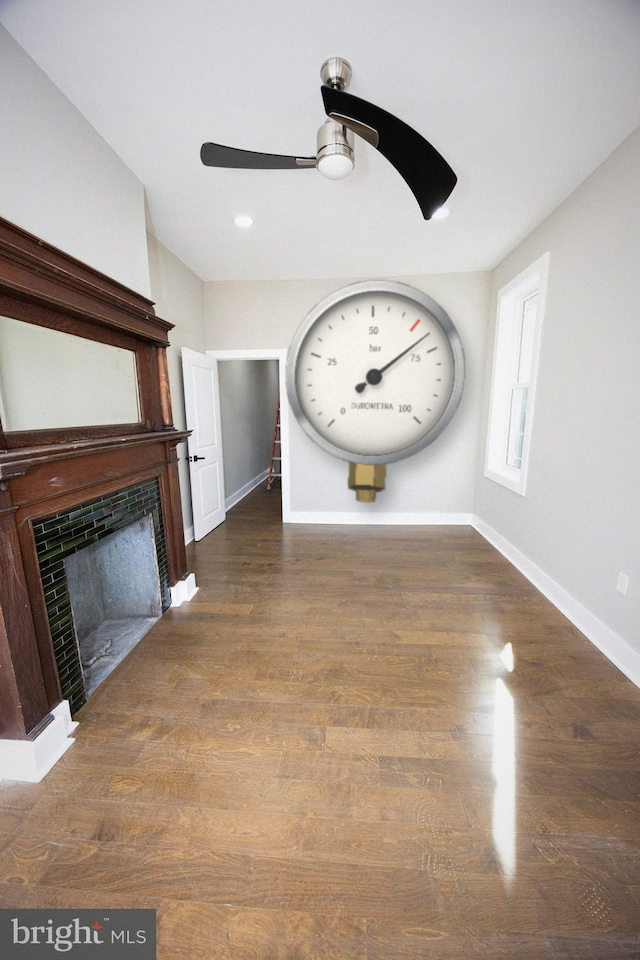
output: 70 bar
